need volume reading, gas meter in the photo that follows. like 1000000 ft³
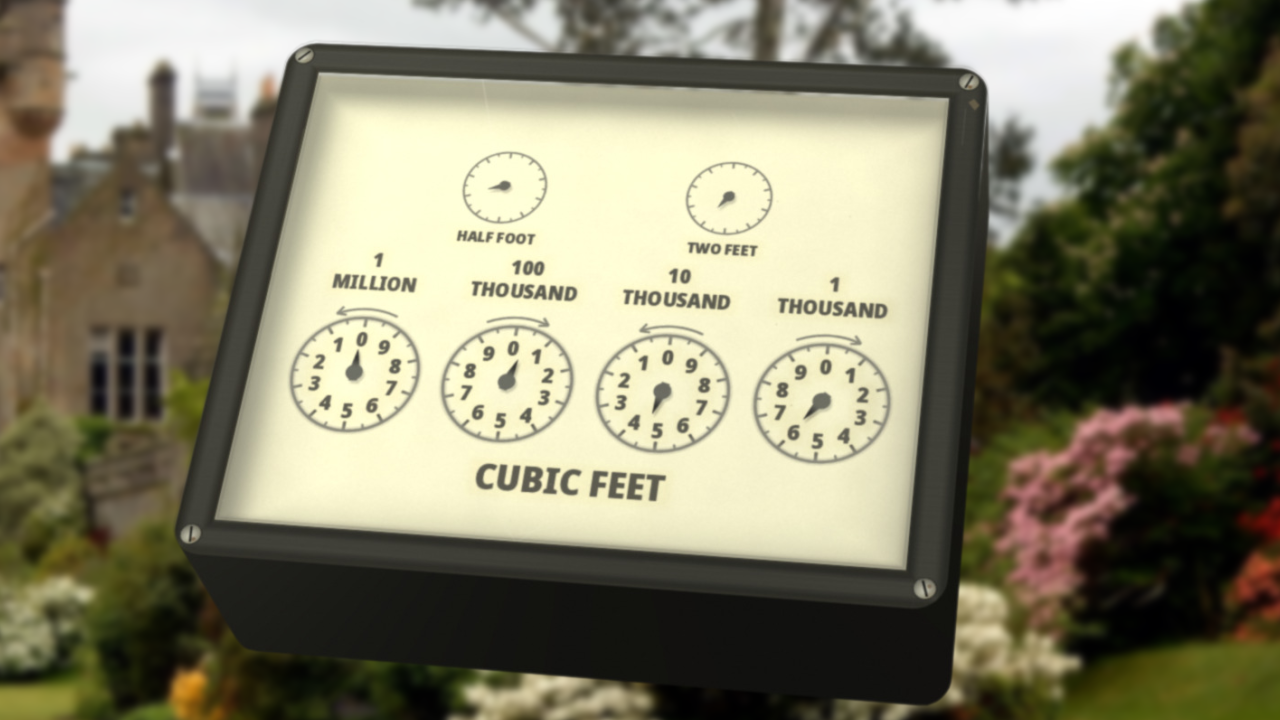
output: 4600 ft³
